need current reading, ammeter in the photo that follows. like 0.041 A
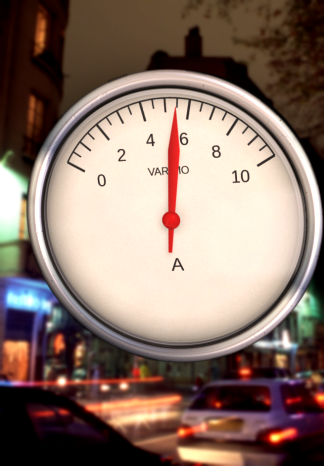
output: 5.5 A
